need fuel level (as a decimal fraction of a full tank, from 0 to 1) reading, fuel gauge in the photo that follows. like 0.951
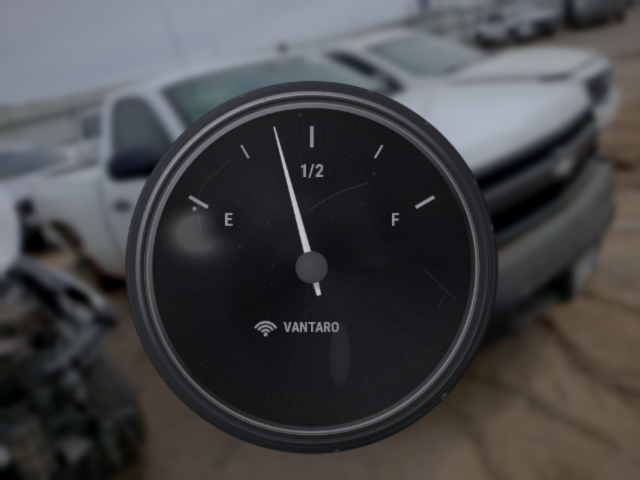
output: 0.375
